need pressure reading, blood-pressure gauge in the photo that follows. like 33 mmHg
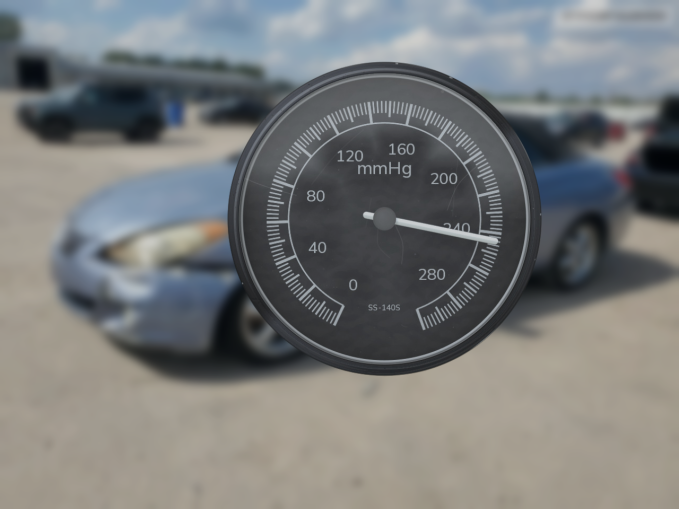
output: 244 mmHg
